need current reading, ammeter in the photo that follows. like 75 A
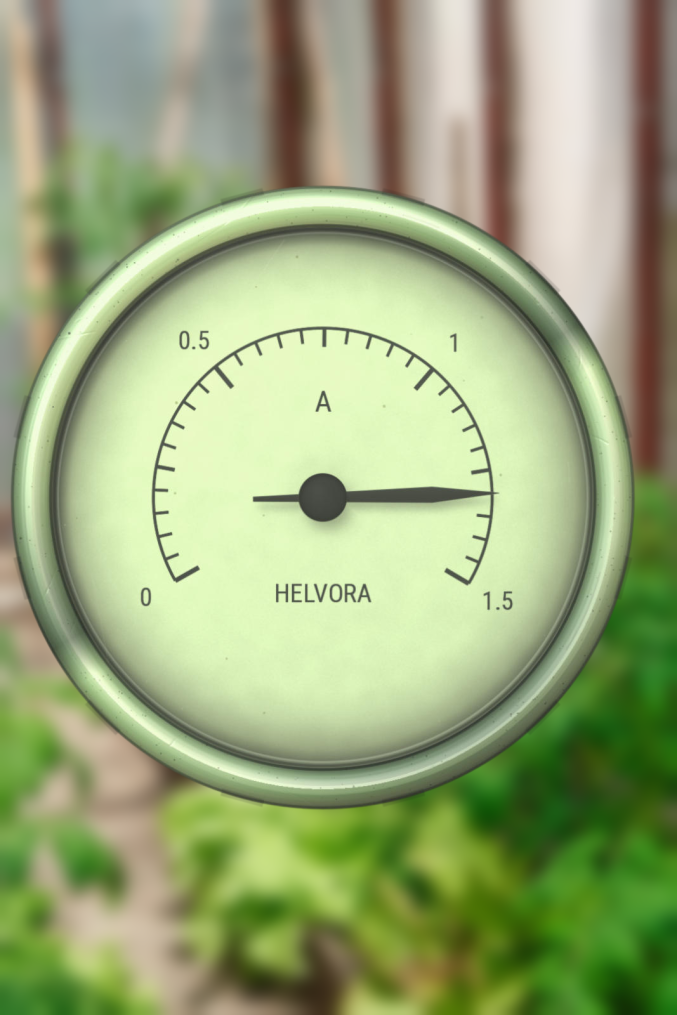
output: 1.3 A
